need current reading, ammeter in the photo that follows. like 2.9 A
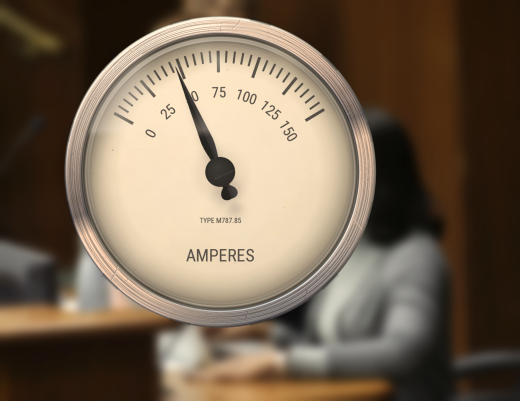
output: 47.5 A
